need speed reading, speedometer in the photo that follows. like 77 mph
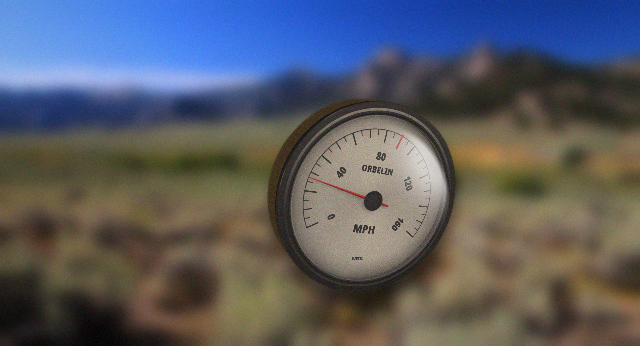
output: 27.5 mph
